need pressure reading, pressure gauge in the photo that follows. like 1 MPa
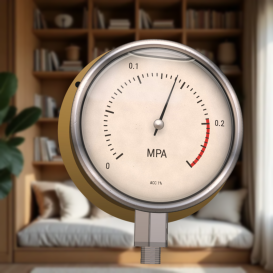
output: 0.14 MPa
